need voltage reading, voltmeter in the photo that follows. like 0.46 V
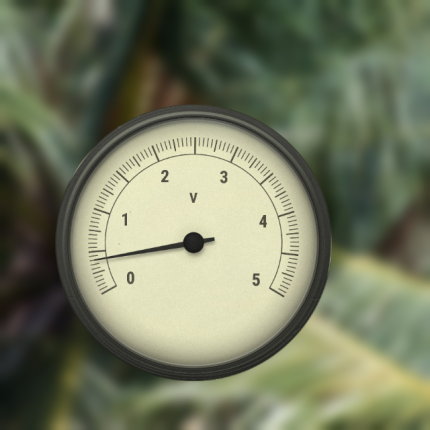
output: 0.4 V
